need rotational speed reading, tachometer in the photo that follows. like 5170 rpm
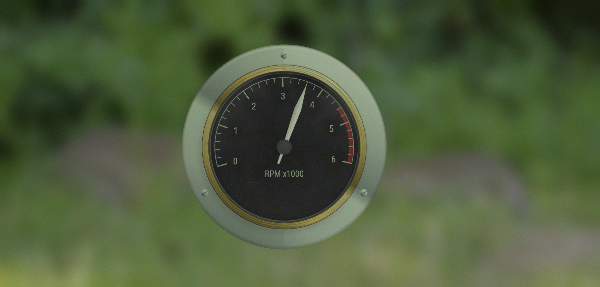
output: 3600 rpm
